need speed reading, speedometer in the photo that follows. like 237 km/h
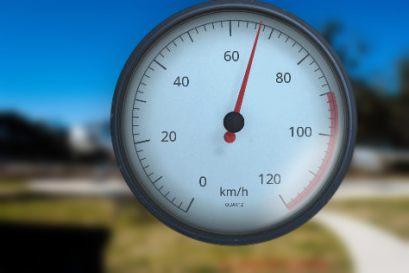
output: 67 km/h
